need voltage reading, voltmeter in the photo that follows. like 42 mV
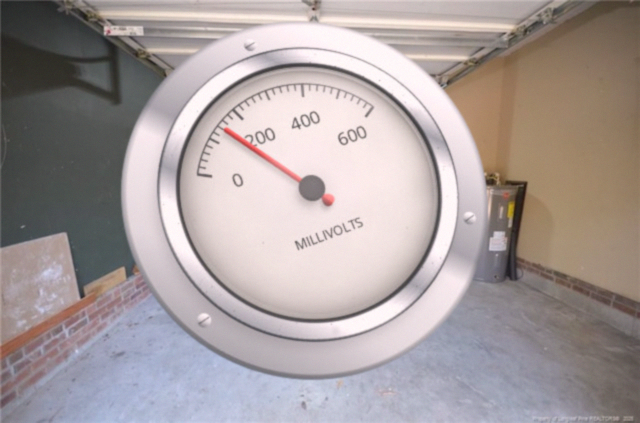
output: 140 mV
